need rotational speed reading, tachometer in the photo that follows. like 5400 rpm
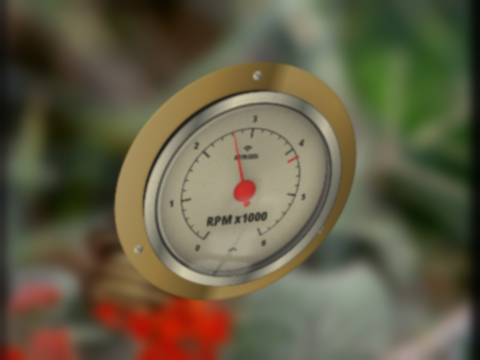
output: 2600 rpm
